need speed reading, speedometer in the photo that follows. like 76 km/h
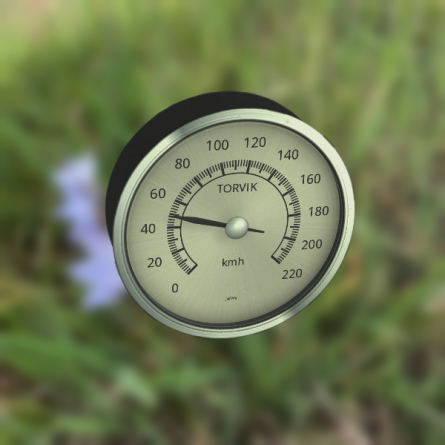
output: 50 km/h
